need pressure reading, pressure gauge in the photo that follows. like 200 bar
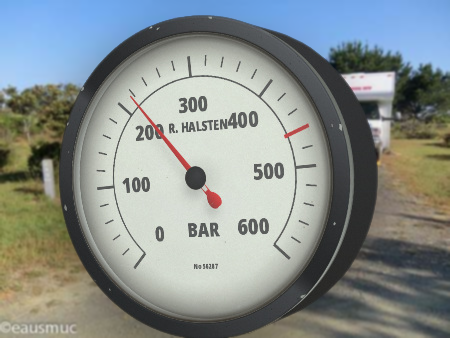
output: 220 bar
